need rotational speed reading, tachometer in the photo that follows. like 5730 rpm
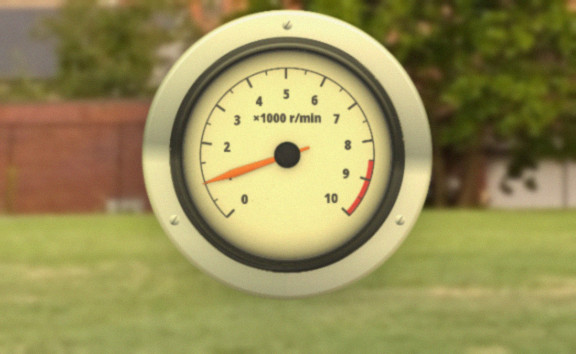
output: 1000 rpm
